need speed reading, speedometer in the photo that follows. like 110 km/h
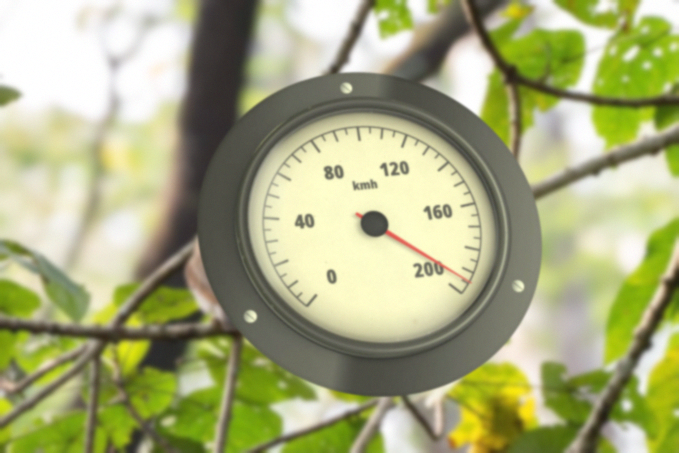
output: 195 km/h
